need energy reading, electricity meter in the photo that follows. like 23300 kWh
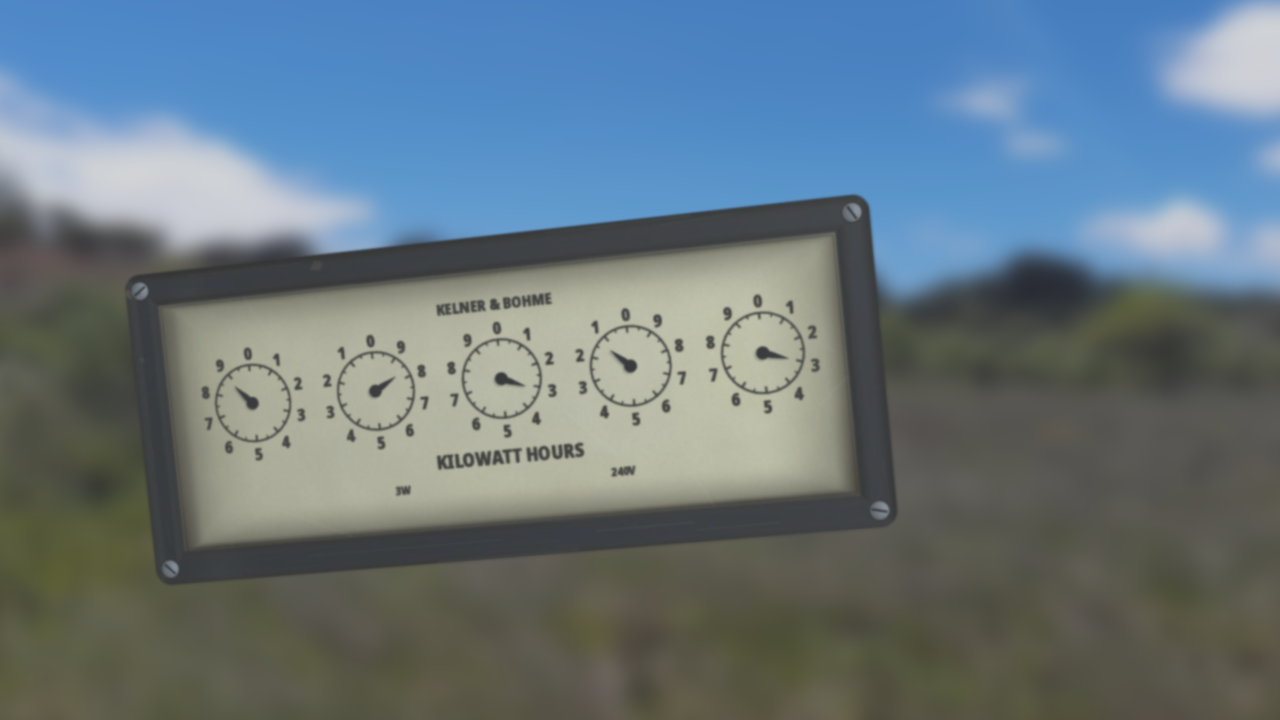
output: 88313 kWh
